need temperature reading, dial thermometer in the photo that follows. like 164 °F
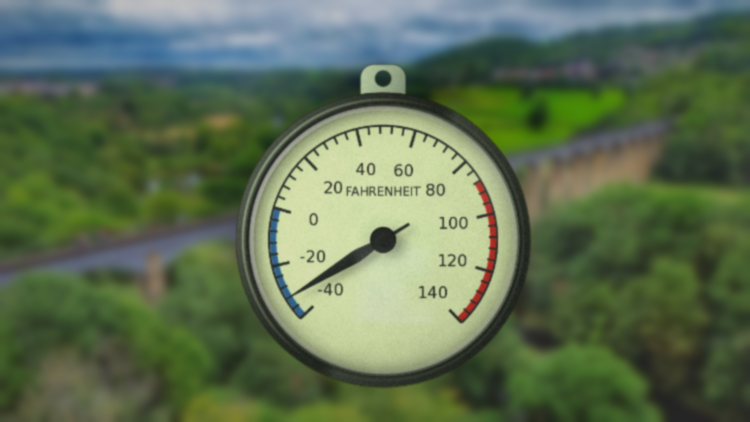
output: -32 °F
